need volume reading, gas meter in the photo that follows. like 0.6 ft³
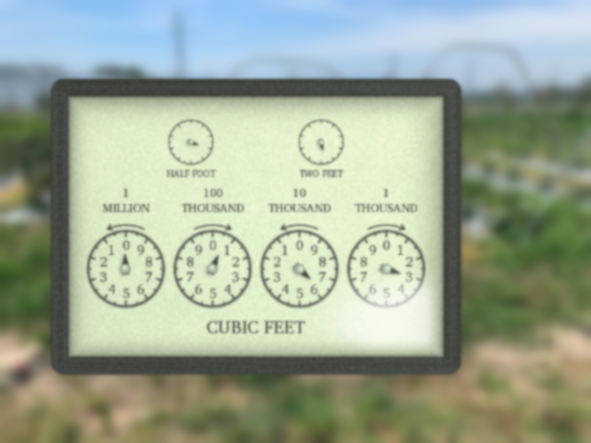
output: 6300 ft³
